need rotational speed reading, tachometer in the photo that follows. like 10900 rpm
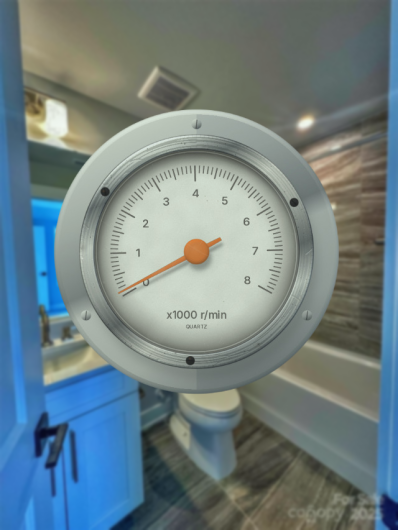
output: 100 rpm
